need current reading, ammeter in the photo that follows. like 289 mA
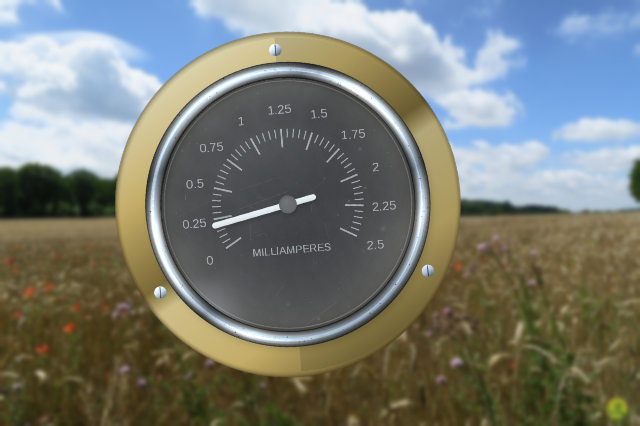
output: 0.2 mA
